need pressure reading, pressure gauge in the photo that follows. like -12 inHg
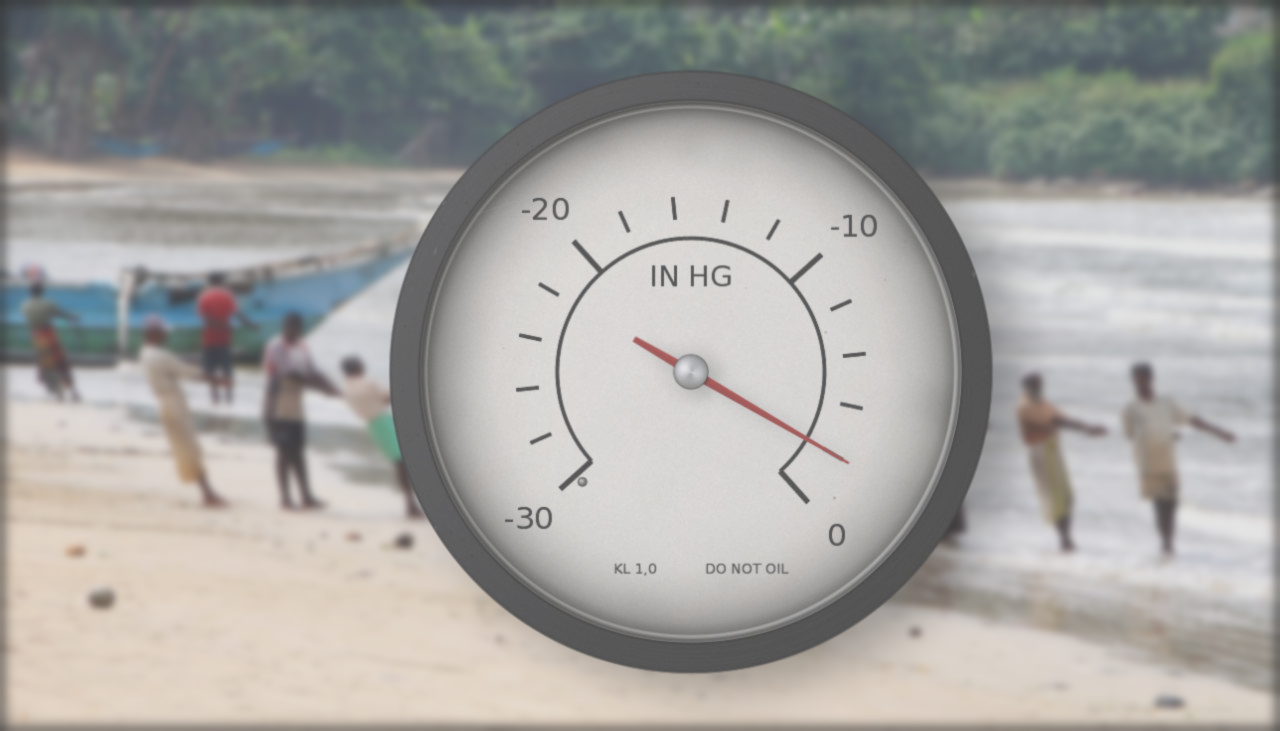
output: -2 inHg
